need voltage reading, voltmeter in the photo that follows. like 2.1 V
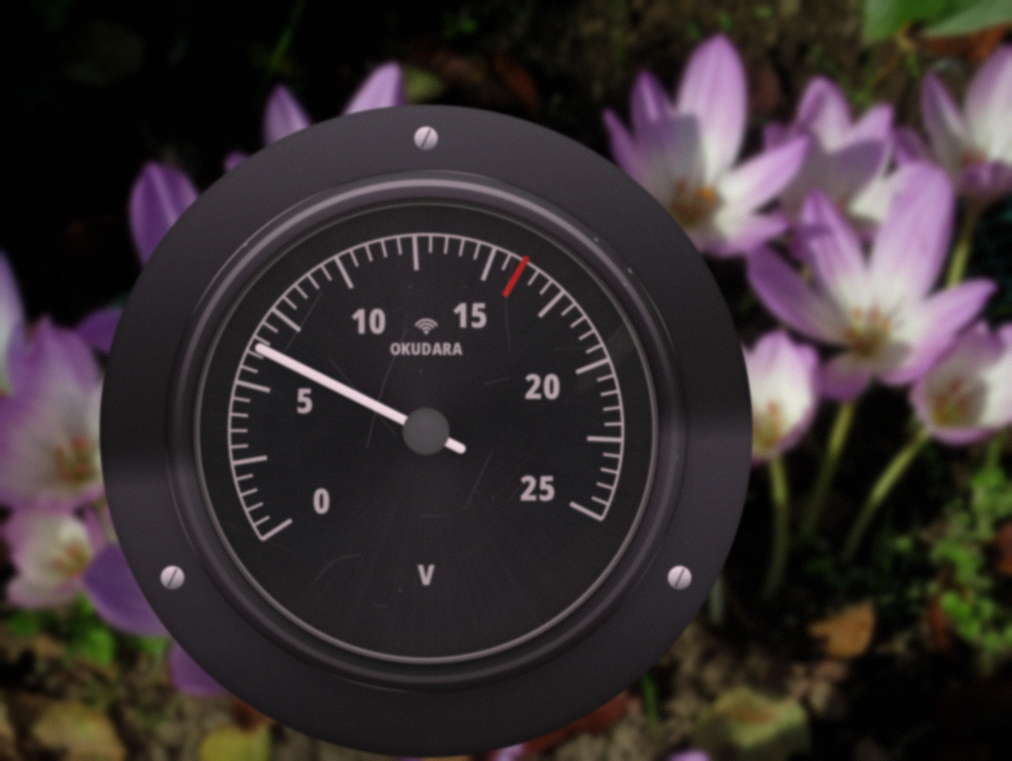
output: 6.25 V
